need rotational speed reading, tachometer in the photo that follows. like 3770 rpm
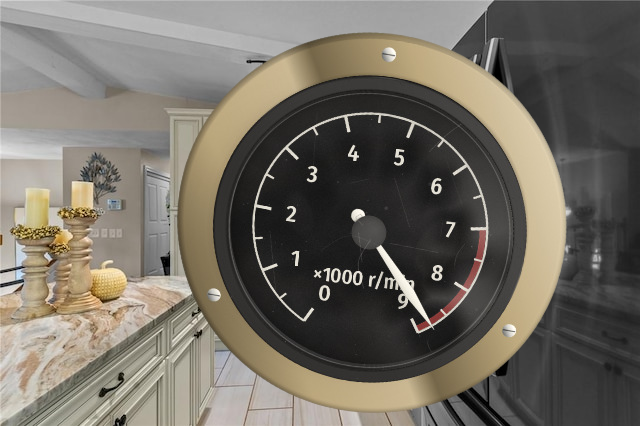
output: 8750 rpm
